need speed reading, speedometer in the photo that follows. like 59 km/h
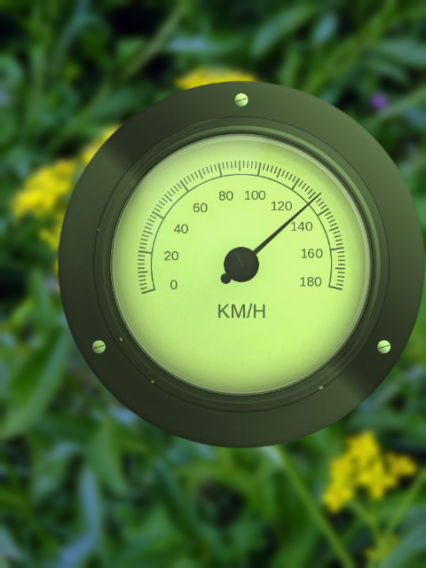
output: 132 km/h
